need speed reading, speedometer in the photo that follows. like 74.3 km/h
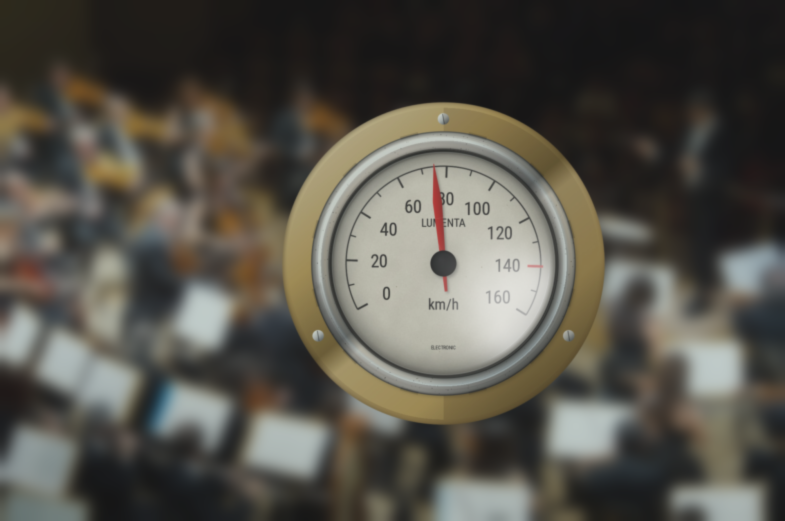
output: 75 km/h
